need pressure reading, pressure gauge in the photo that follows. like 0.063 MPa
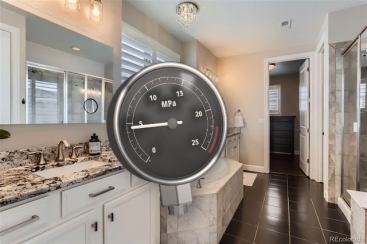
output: 4.5 MPa
